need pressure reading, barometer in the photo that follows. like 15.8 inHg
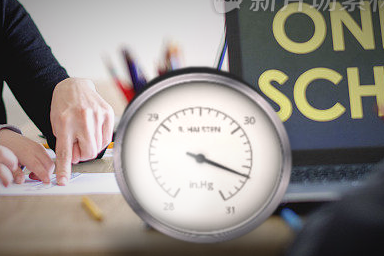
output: 30.6 inHg
